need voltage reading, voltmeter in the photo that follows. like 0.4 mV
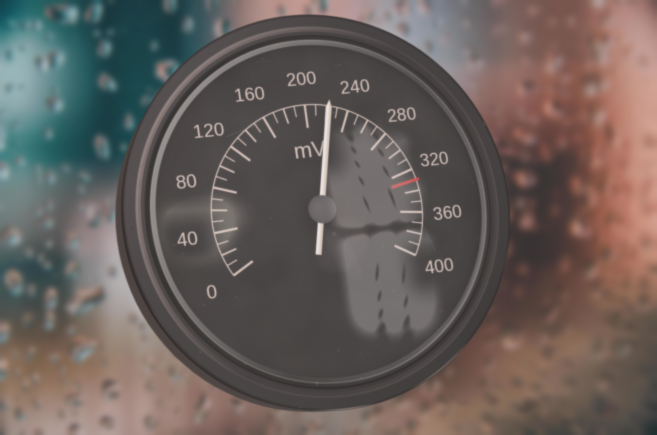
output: 220 mV
